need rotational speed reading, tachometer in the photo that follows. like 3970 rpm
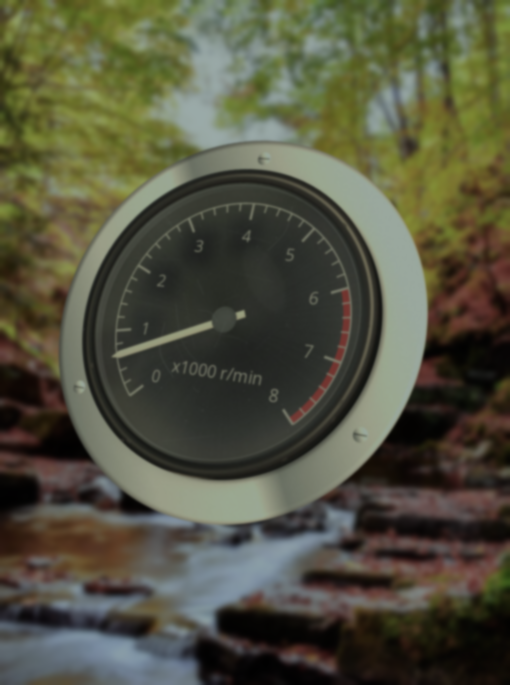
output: 600 rpm
